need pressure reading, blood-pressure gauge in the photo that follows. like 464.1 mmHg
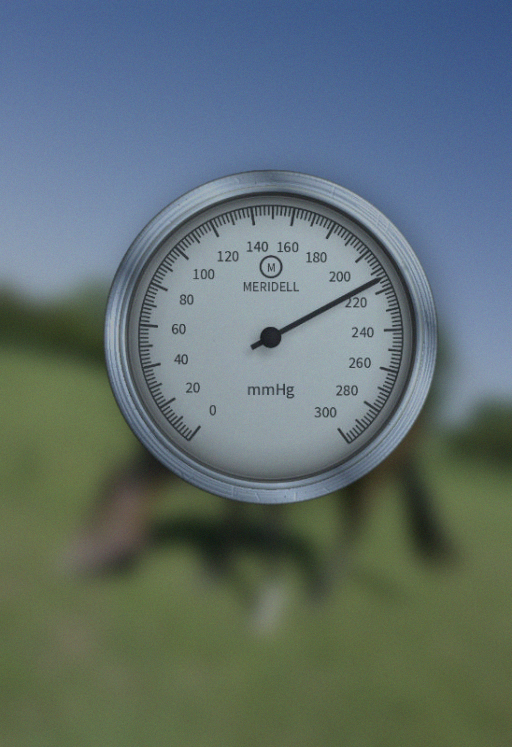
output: 214 mmHg
